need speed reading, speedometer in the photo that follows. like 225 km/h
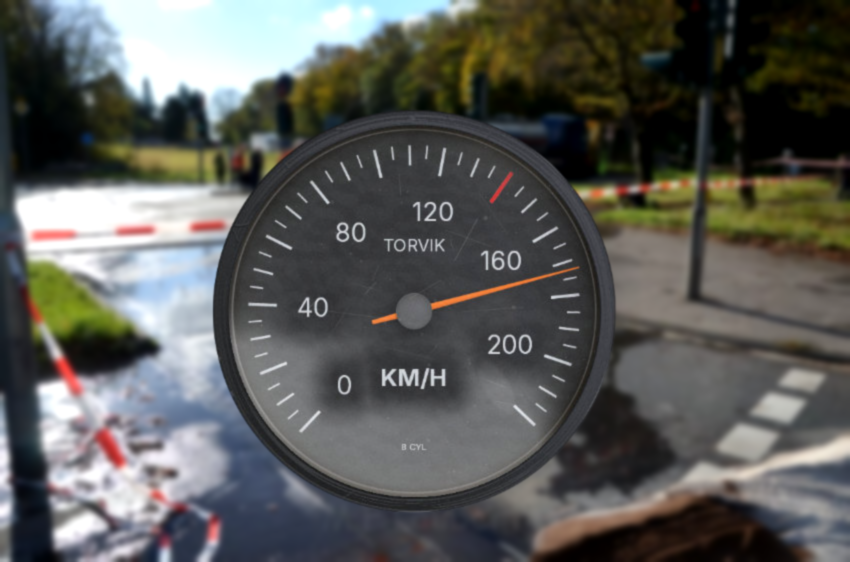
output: 172.5 km/h
